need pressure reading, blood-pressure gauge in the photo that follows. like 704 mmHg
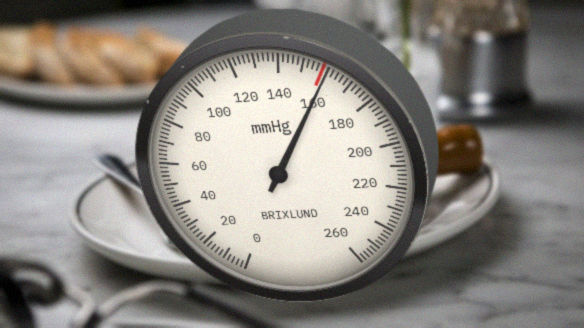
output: 160 mmHg
